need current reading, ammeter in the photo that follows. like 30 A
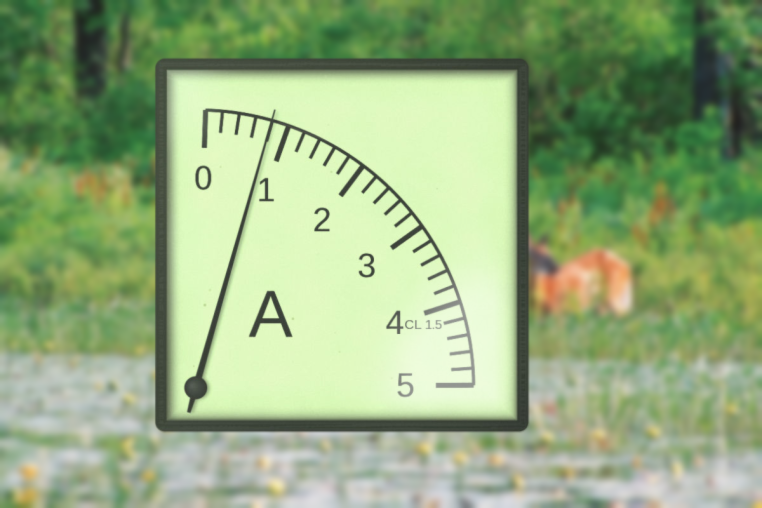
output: 0.8 A
